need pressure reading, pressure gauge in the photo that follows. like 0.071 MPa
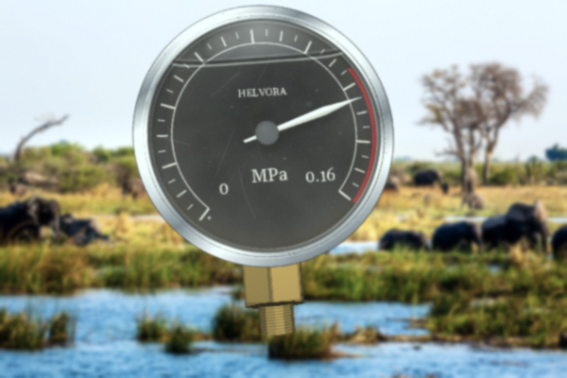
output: 0.125 MPa
